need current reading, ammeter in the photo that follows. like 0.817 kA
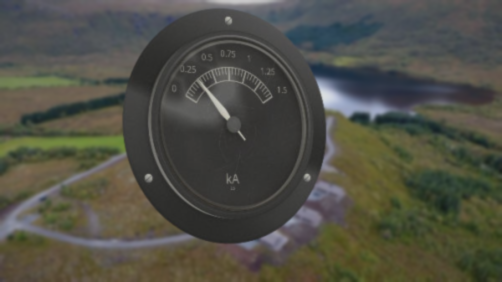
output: 0.25 kA
